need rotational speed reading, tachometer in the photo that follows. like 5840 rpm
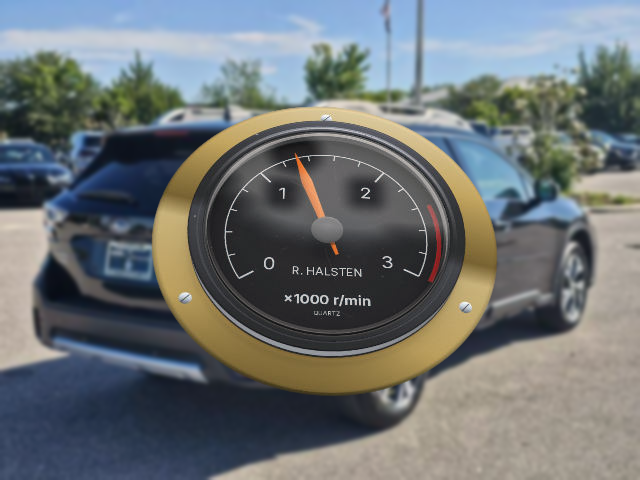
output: 1300 rpm
